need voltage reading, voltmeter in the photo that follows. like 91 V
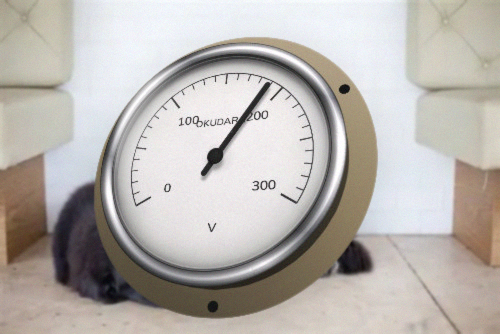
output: 190 V
